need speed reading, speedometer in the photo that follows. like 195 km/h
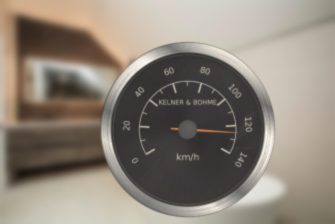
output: 125 km/h
